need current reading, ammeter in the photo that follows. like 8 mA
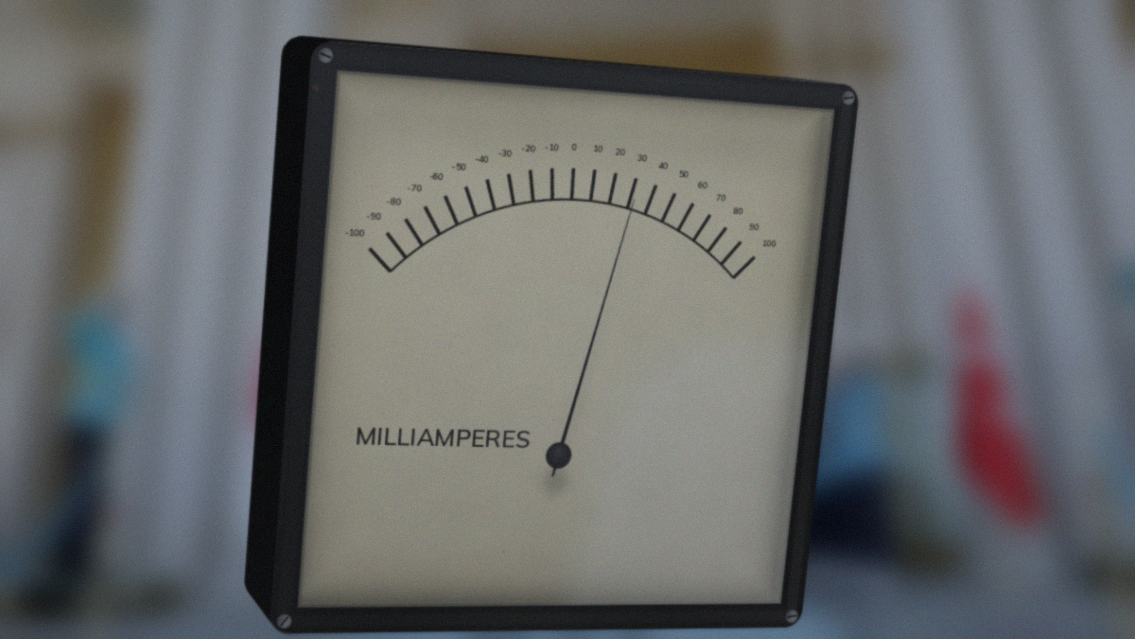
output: 30 mA
